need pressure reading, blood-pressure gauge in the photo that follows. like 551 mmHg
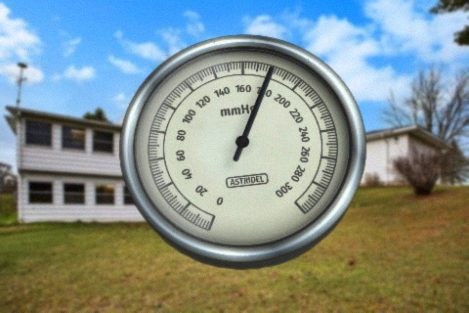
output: 180 mmHg
